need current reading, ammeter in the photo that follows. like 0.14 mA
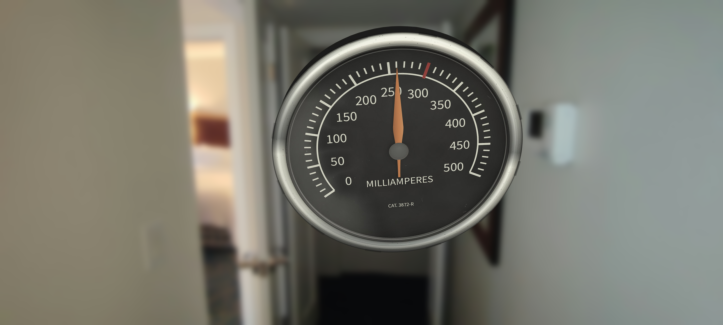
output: 260 mA
